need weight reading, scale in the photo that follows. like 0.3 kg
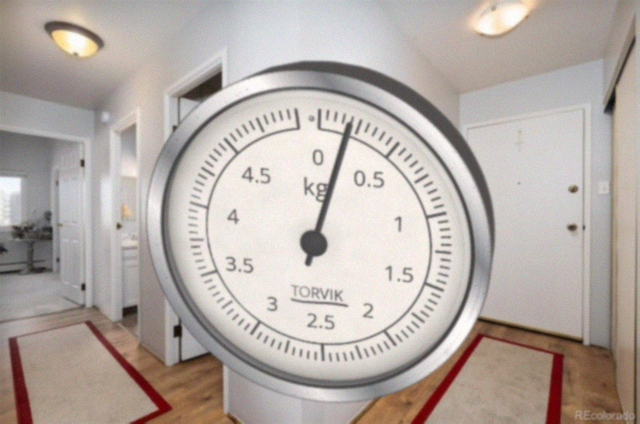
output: 0.2 kg
